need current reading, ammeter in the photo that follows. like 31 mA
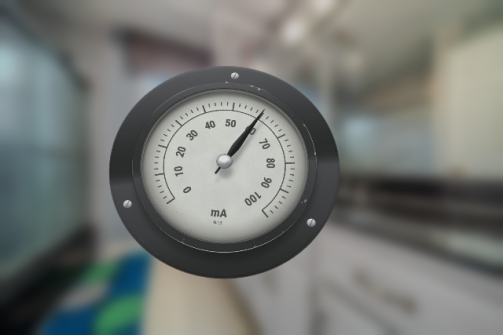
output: 60 mA
